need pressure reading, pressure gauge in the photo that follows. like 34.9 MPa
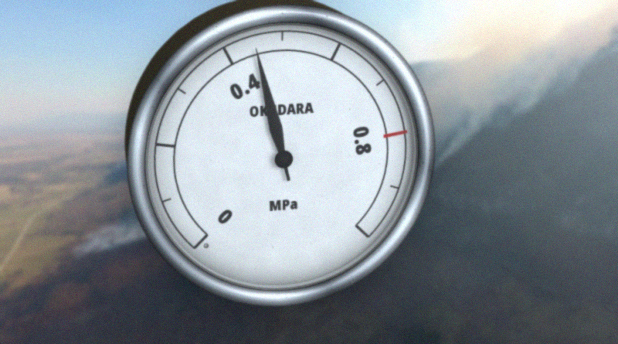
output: 0.45 MPa
